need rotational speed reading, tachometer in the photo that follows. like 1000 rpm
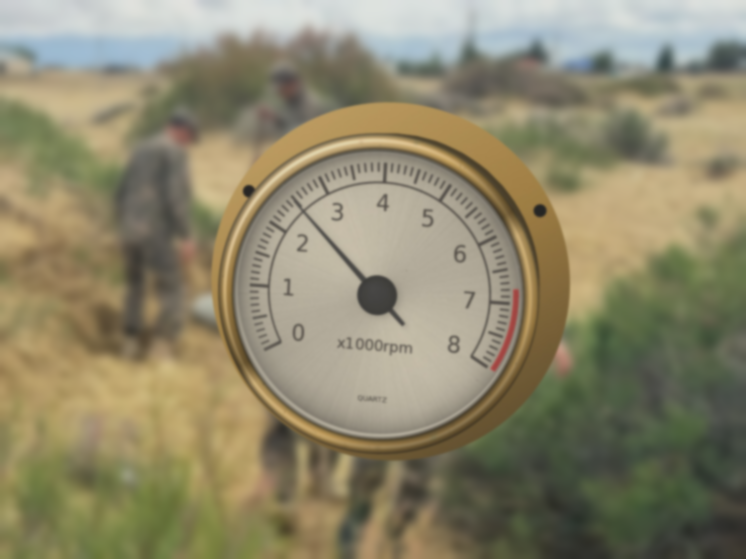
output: 2500 rpm
